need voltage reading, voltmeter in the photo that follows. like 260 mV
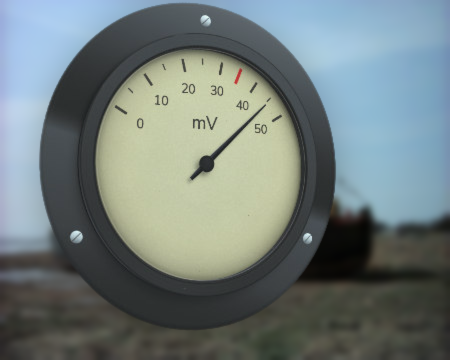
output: 45 mV
